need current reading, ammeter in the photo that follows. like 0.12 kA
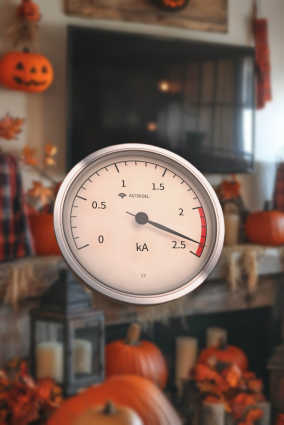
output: 2.4 kA
